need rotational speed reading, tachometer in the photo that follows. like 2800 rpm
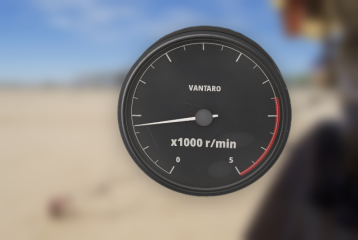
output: 875 rpm
